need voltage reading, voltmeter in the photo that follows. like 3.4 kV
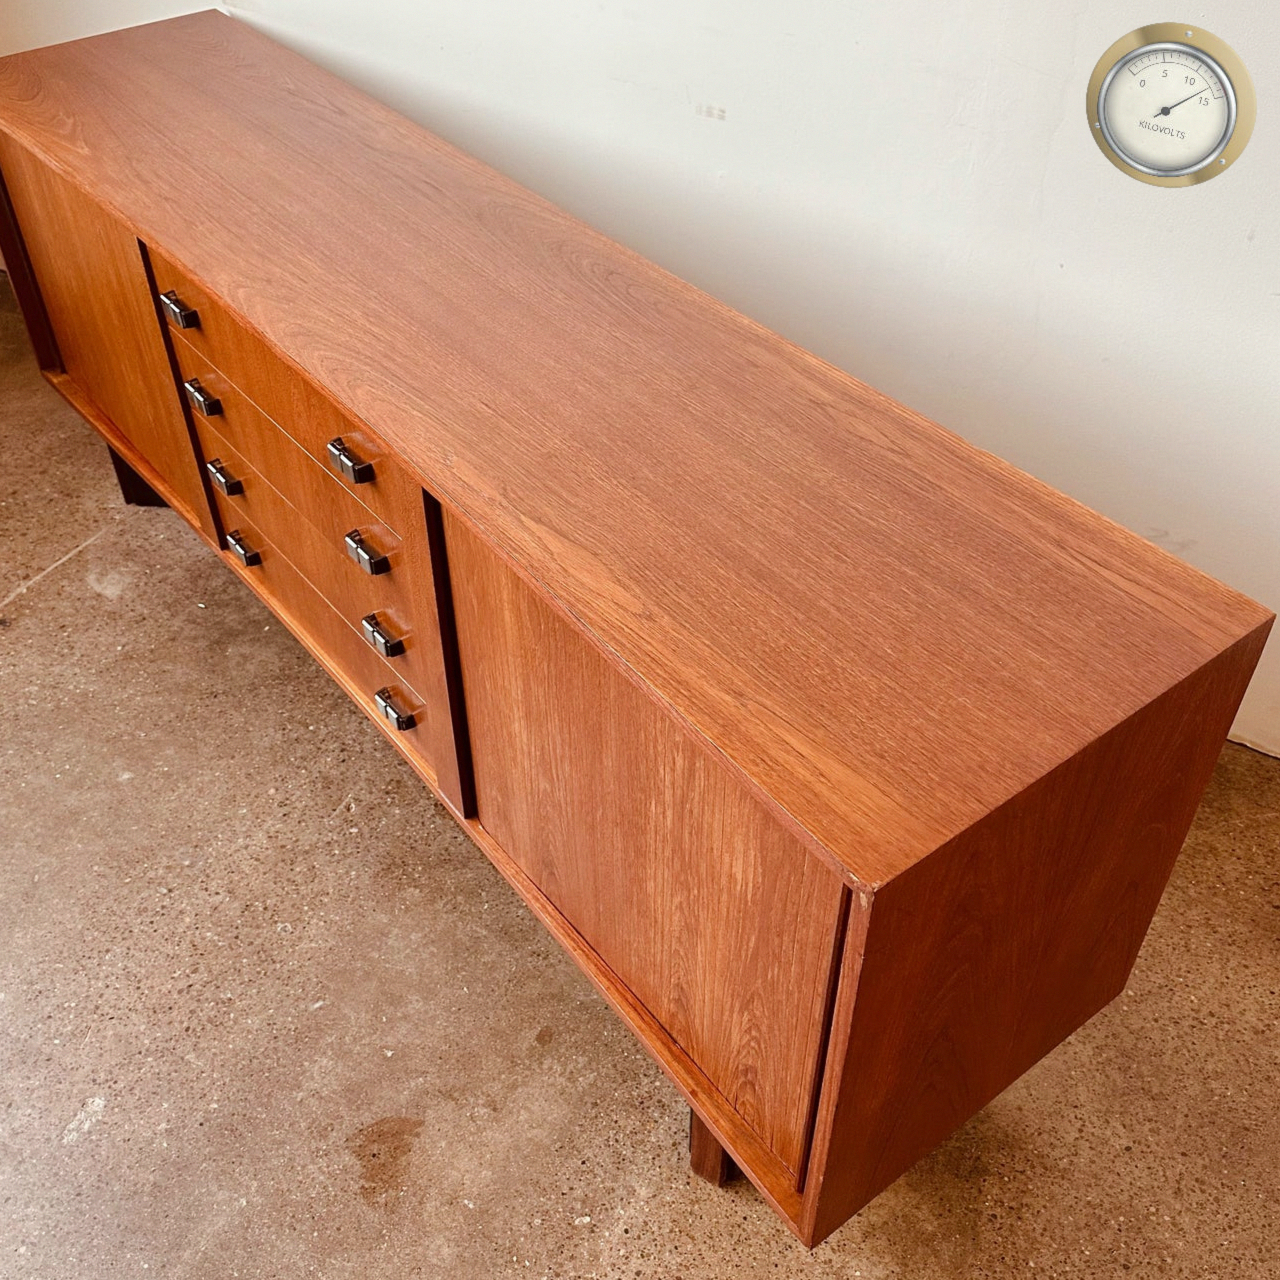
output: 13 kV
